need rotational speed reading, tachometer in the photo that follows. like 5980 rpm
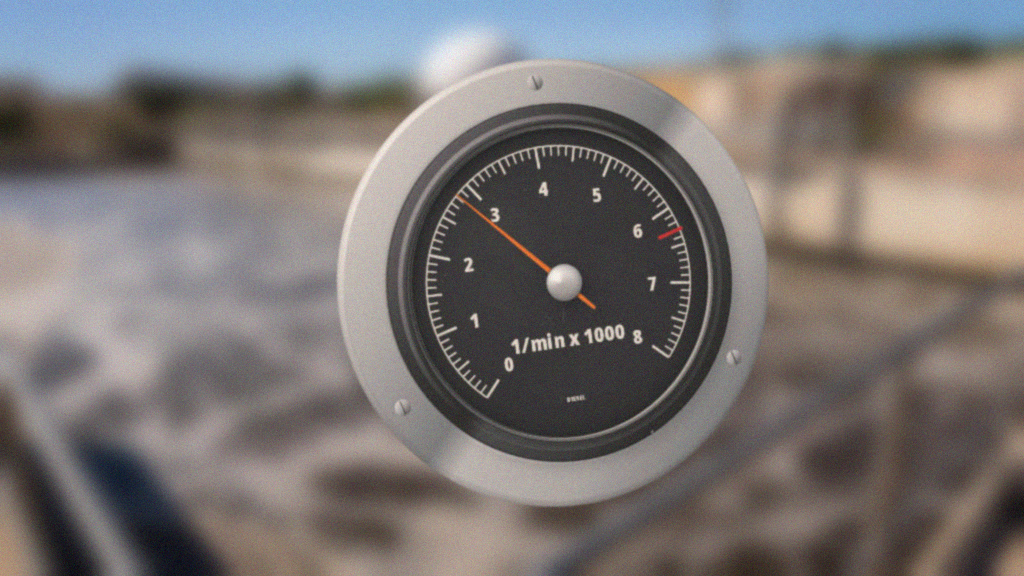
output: 2800 rpm
